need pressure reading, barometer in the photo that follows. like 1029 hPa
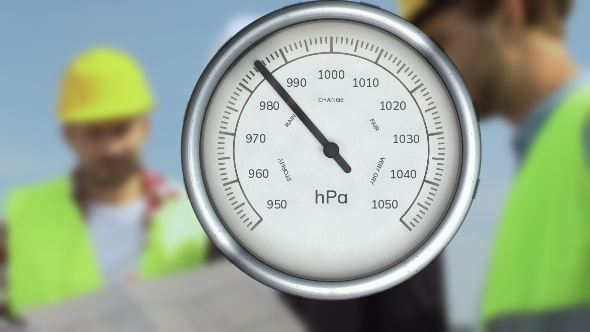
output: 985 hPa
